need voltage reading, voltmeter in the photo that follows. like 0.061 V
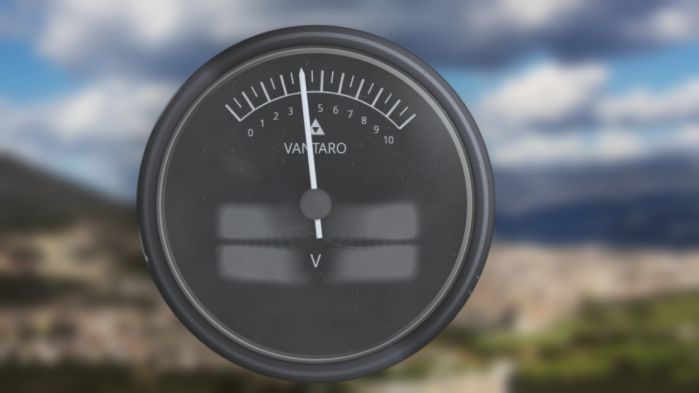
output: 4 V
